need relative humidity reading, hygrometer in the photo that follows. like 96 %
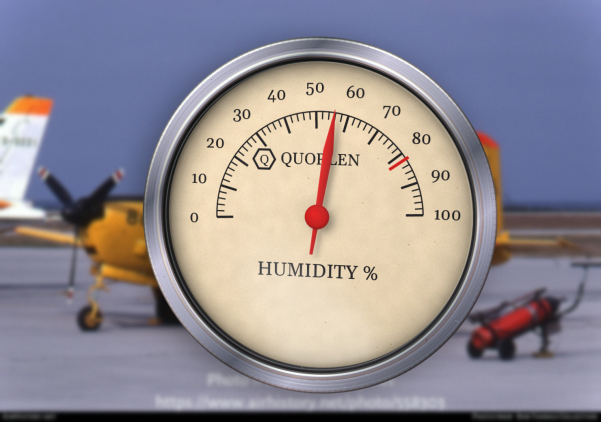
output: 56 %
